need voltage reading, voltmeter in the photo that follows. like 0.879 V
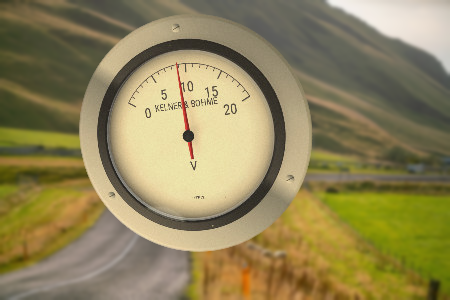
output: 9 V
